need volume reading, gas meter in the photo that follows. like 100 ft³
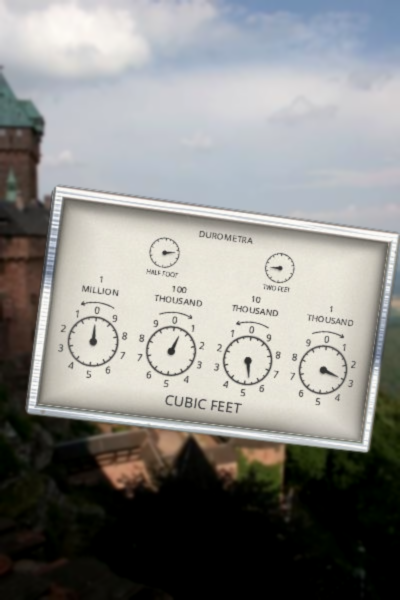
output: 5300 ft³
